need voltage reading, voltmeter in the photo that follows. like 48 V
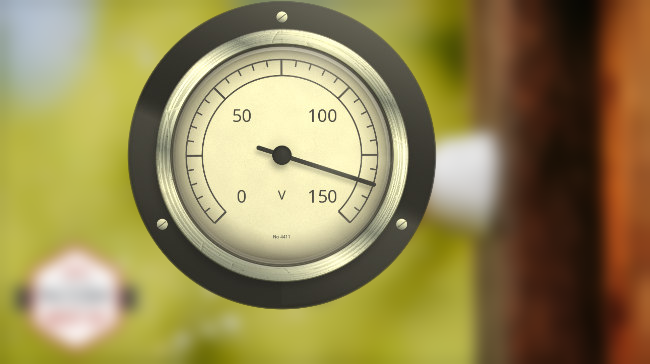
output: 135 V
